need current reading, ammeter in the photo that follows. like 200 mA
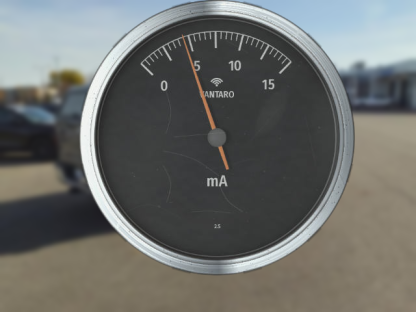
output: 4.5 mA
